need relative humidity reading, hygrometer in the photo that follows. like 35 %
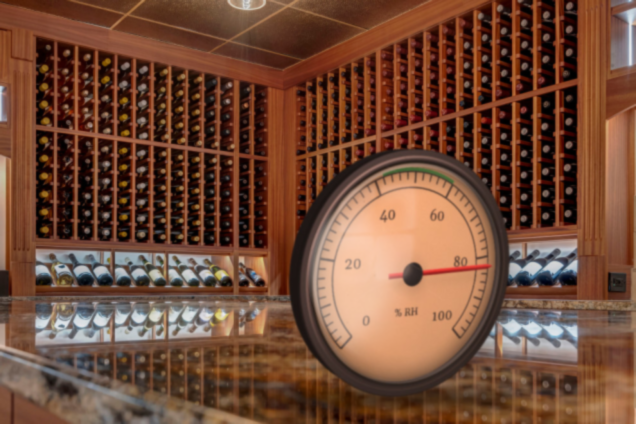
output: 82 %
